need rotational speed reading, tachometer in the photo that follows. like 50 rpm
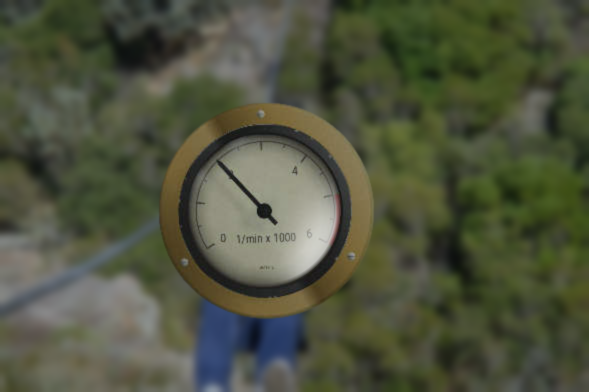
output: 2000 rpm
